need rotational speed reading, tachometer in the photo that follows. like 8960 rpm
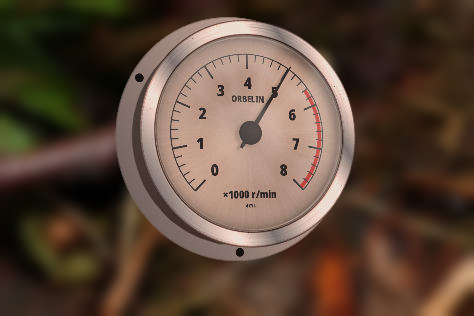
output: 5000 rpm
